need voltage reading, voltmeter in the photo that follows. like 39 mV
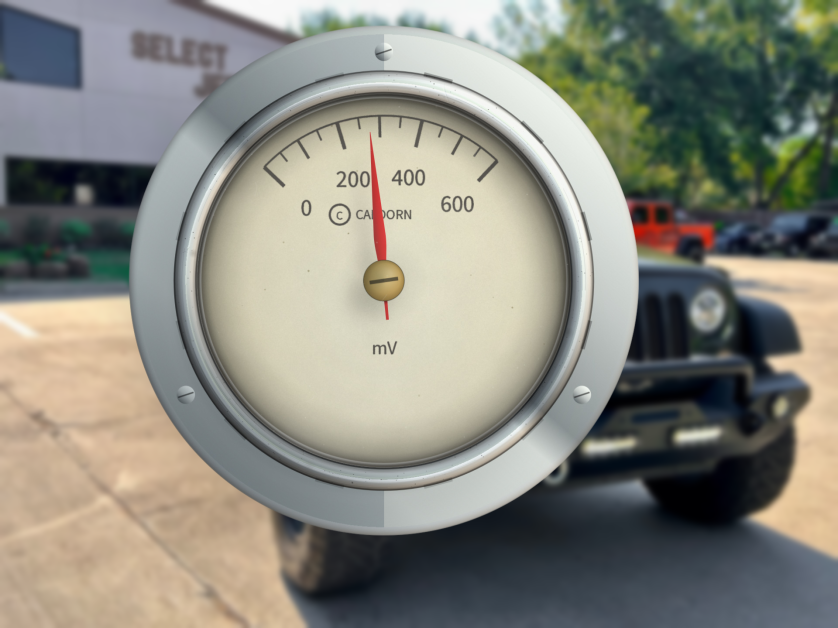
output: 275 mV
